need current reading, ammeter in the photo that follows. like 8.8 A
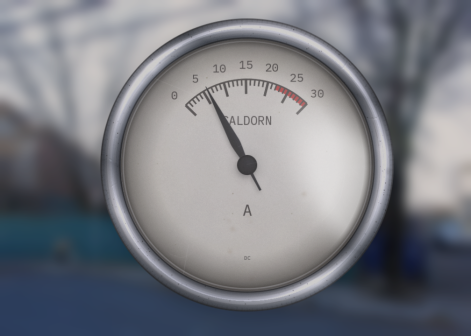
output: 6 A
